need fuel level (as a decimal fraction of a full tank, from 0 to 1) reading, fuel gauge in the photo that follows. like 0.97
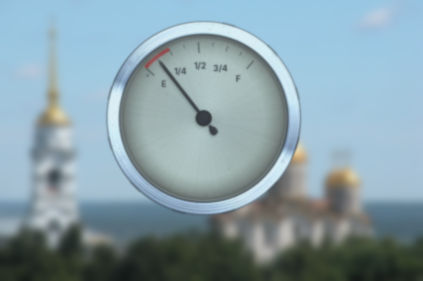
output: 0.125
